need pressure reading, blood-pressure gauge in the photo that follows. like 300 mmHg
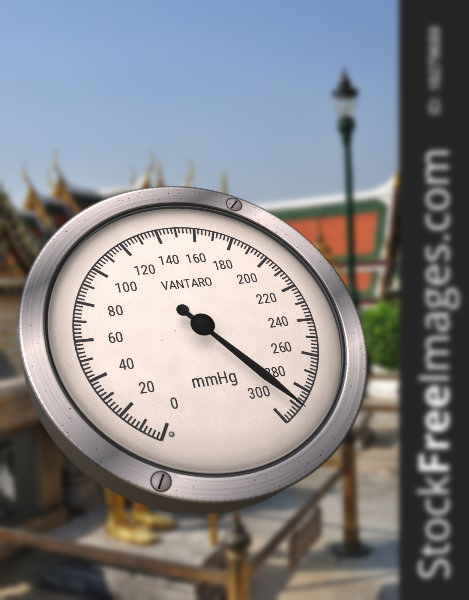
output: 290 mmHg
